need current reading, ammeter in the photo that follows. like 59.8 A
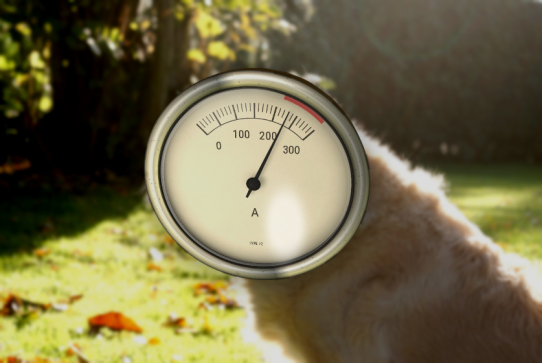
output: 230 A
